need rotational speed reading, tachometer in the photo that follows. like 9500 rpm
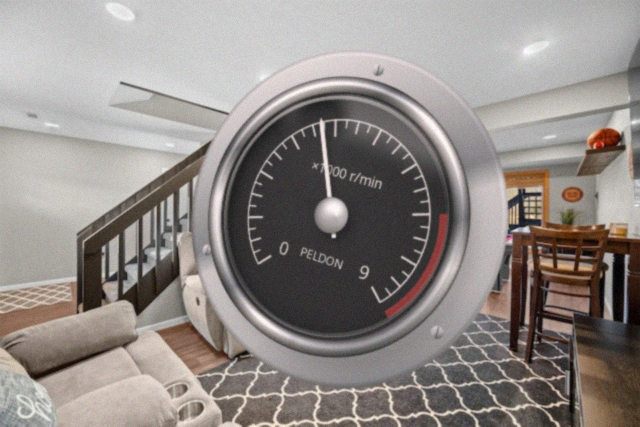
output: 3750 rpm
